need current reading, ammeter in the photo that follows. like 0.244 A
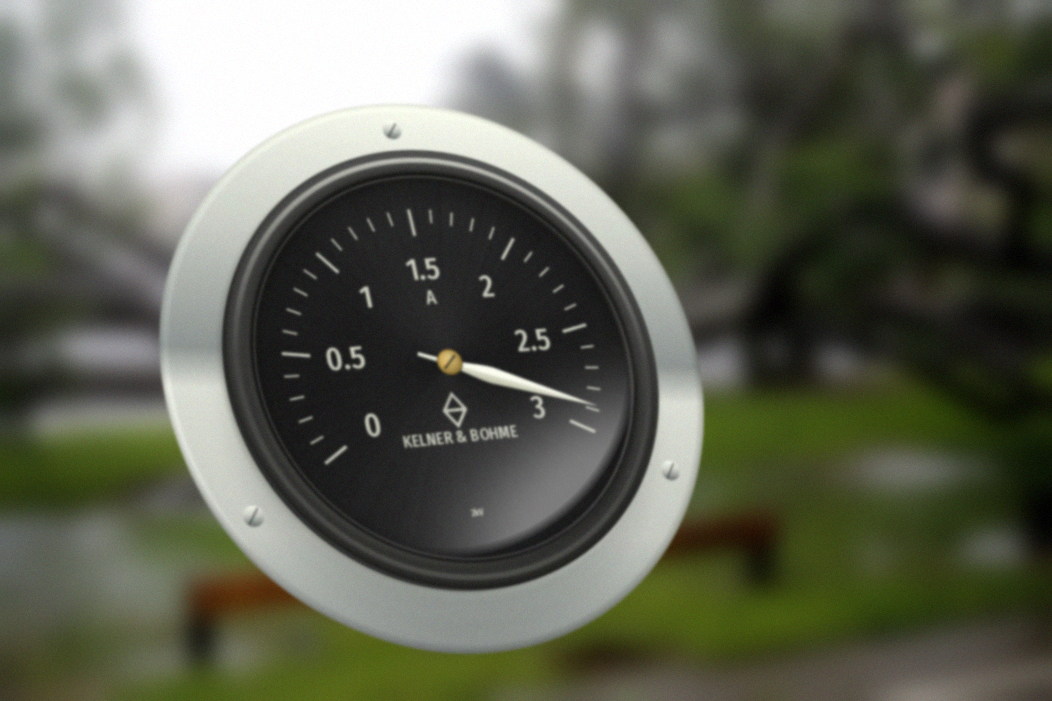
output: 2.9 A
